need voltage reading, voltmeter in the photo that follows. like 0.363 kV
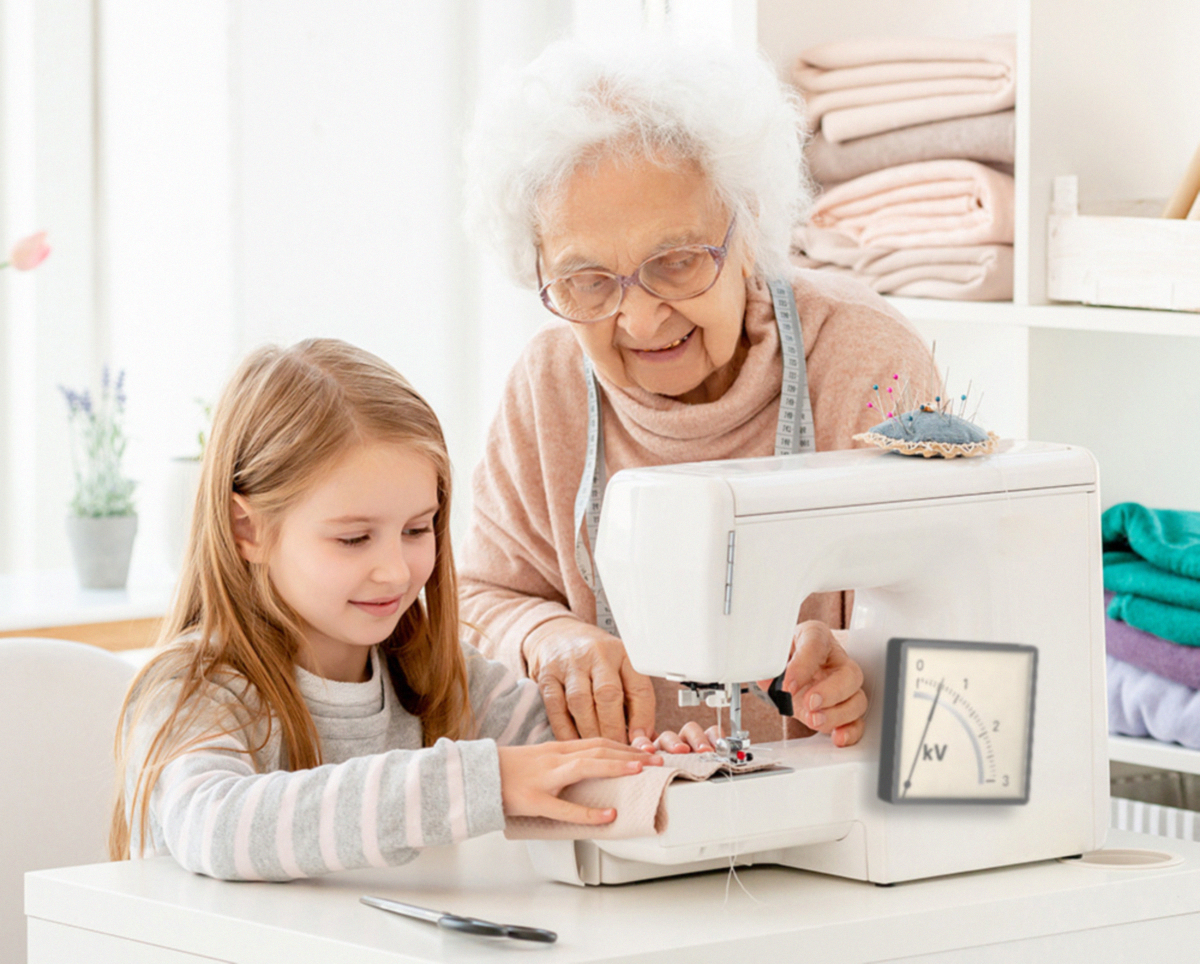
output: 0.5 kV
